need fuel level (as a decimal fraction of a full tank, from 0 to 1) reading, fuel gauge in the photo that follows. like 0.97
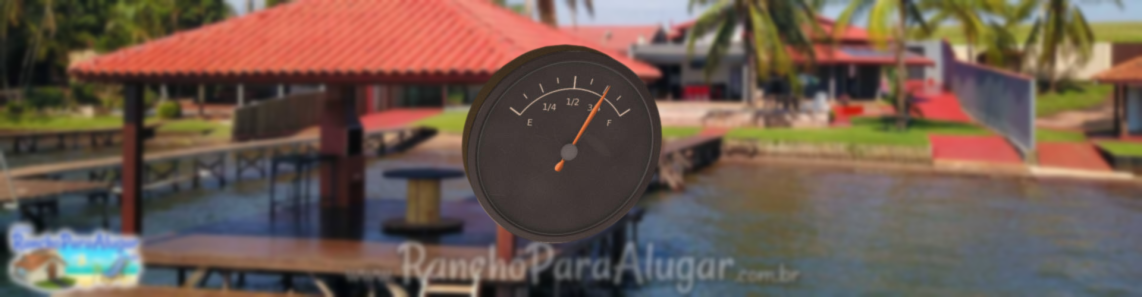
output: 0.75
